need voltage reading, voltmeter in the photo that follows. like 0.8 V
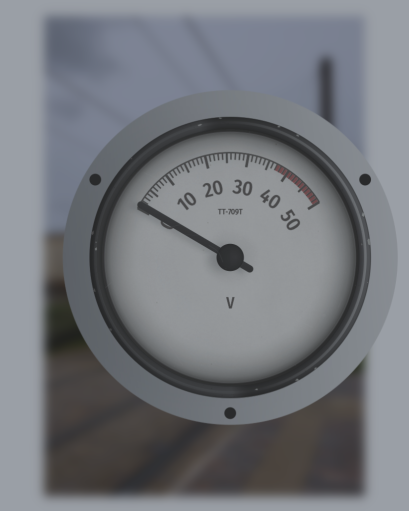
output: 1 V
